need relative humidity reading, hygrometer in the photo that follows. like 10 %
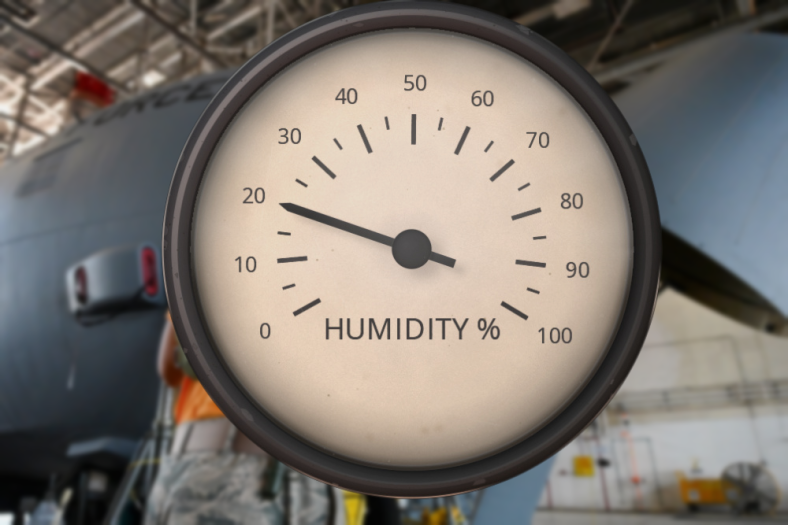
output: 20 %
